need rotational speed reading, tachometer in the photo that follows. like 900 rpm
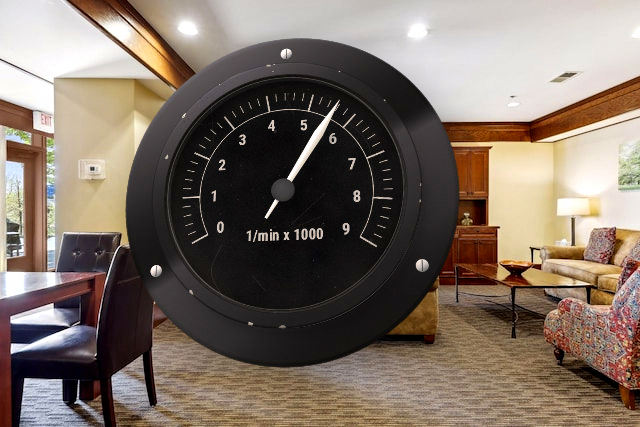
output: 5600 rpm
